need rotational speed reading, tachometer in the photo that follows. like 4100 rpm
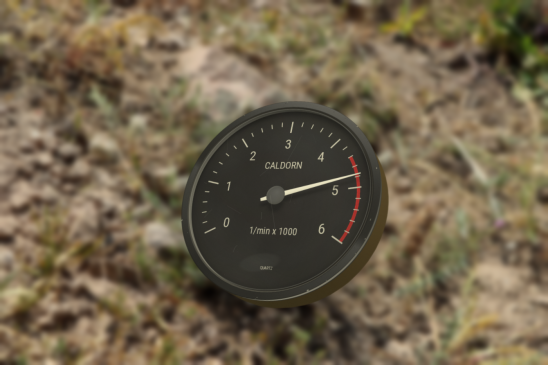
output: 4800 rpm
